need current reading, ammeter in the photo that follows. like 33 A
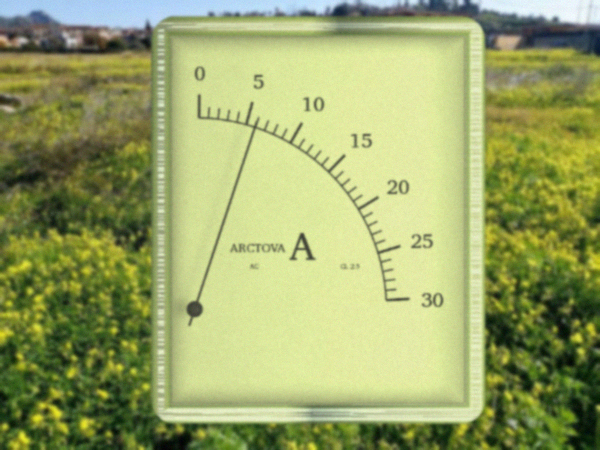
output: 6 A
